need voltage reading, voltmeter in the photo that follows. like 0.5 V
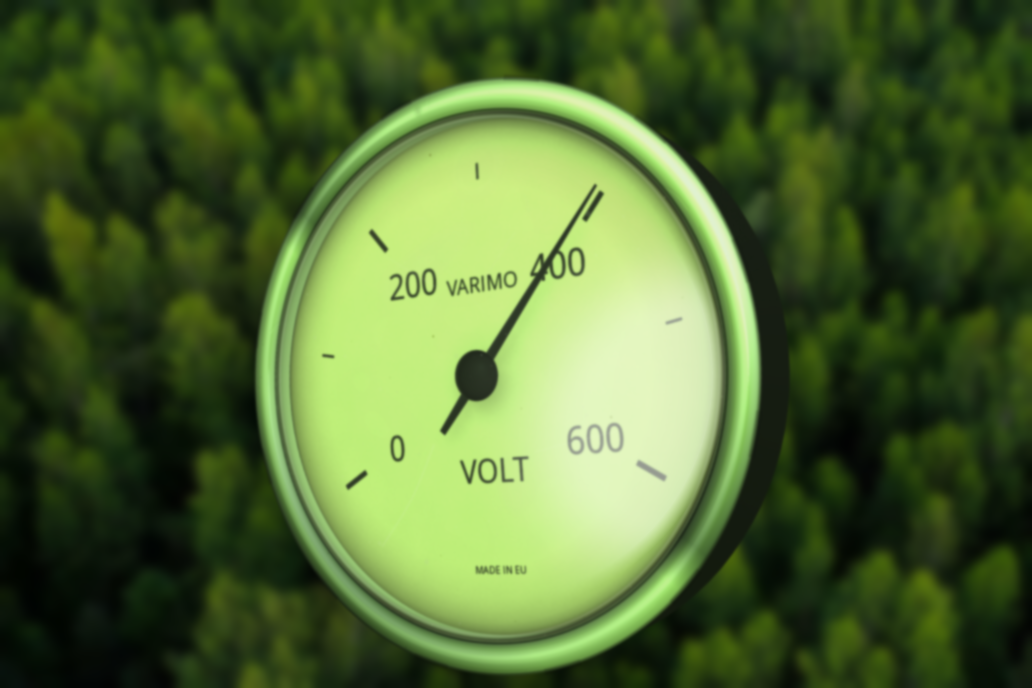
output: 400 V
